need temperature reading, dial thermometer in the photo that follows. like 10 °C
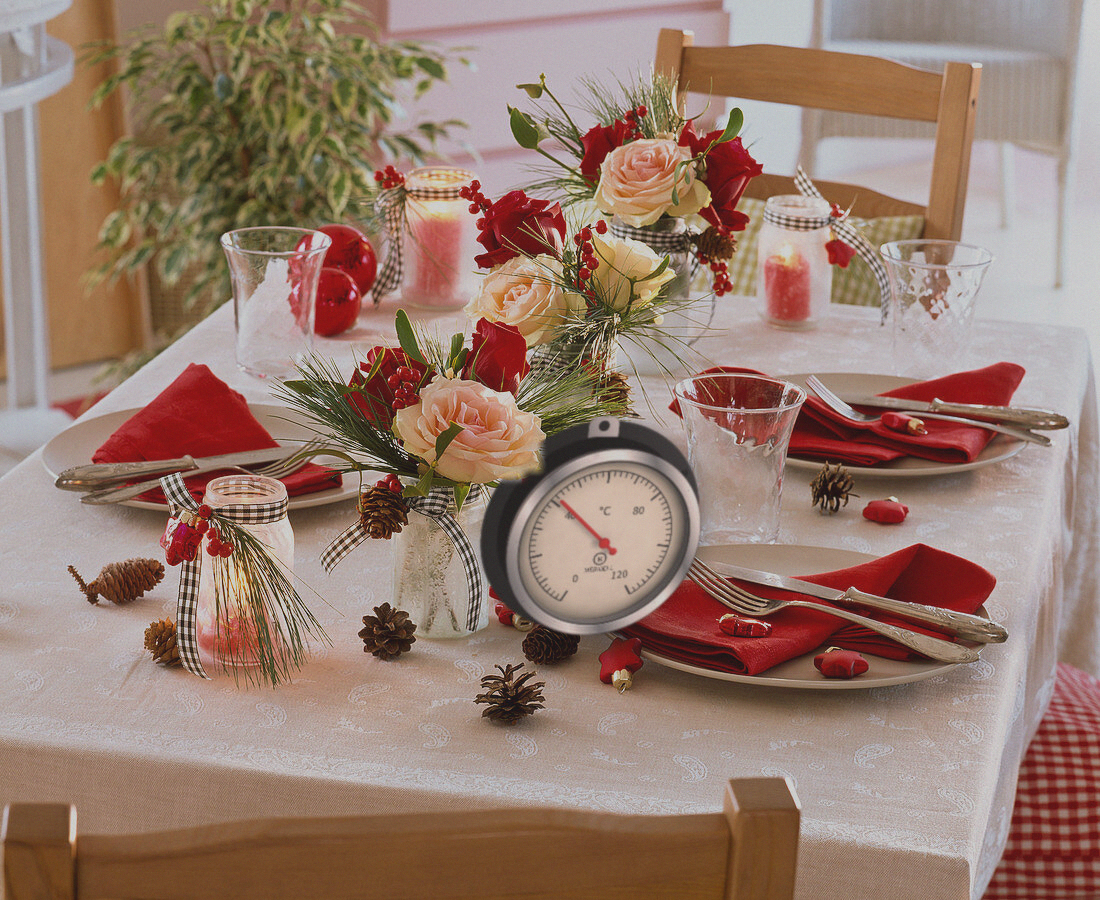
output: 42 °C
